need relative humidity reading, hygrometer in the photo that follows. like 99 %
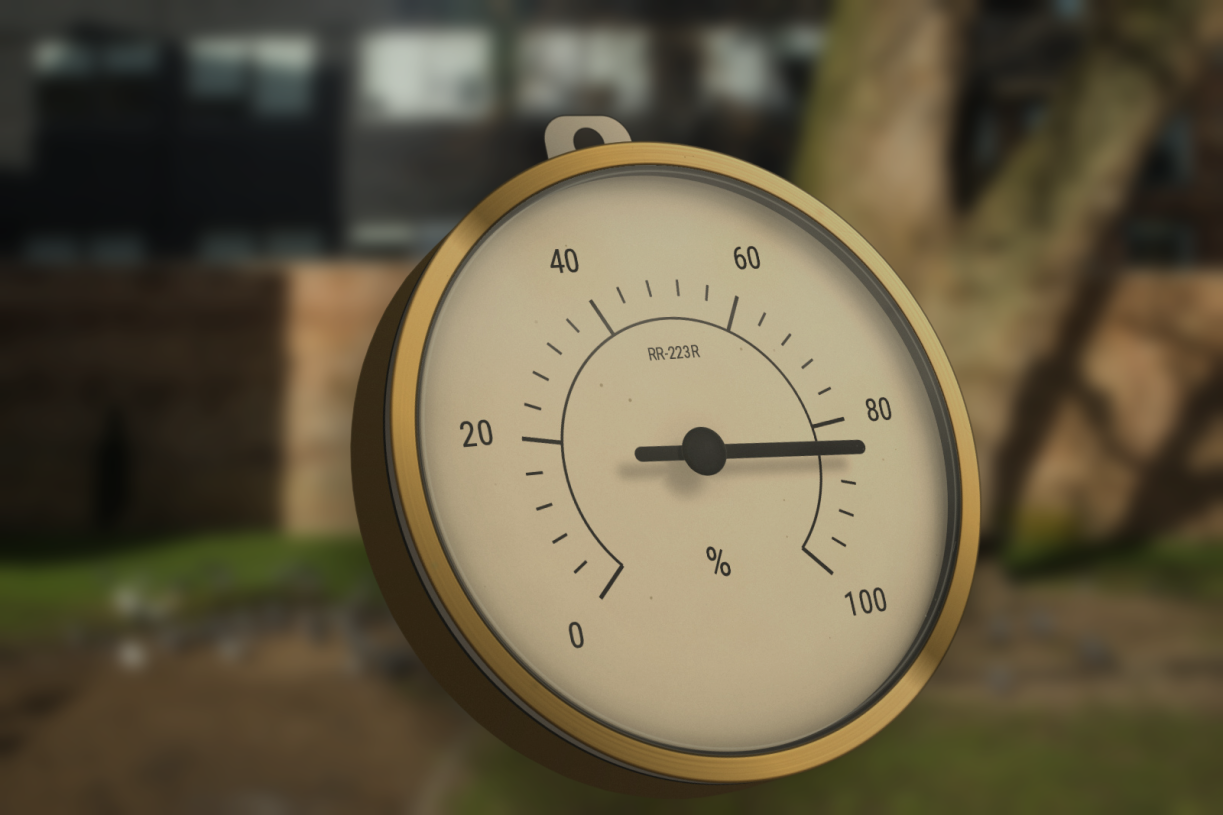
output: 84 %
